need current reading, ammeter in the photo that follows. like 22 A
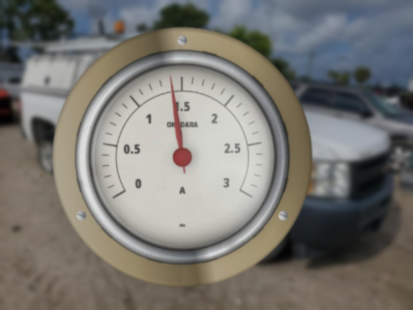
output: 1.4 A
